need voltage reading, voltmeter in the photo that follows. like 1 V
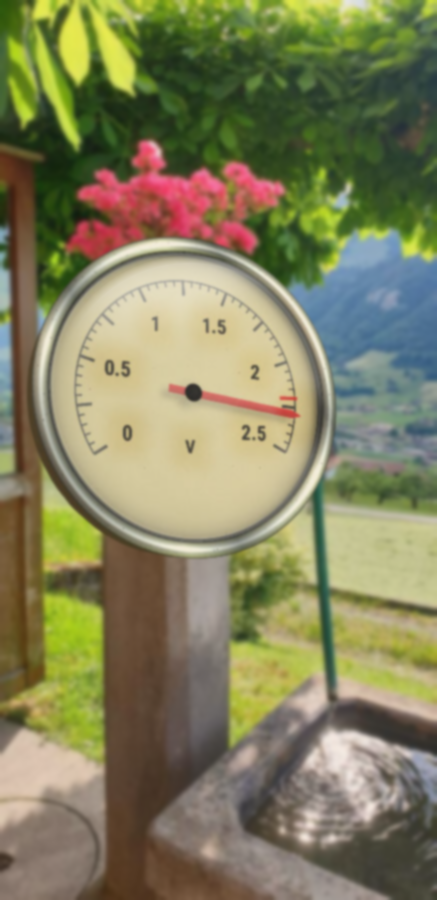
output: 2.3 V
